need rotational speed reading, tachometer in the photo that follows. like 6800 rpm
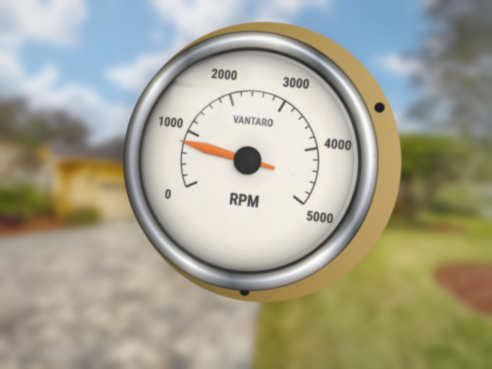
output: 800 rpm
